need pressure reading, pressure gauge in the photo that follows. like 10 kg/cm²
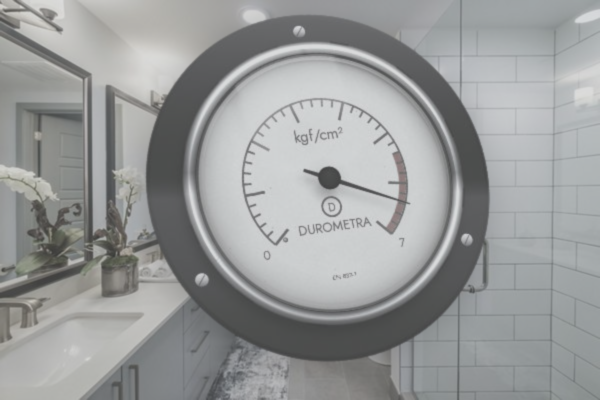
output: 6.4 kg/cm²
